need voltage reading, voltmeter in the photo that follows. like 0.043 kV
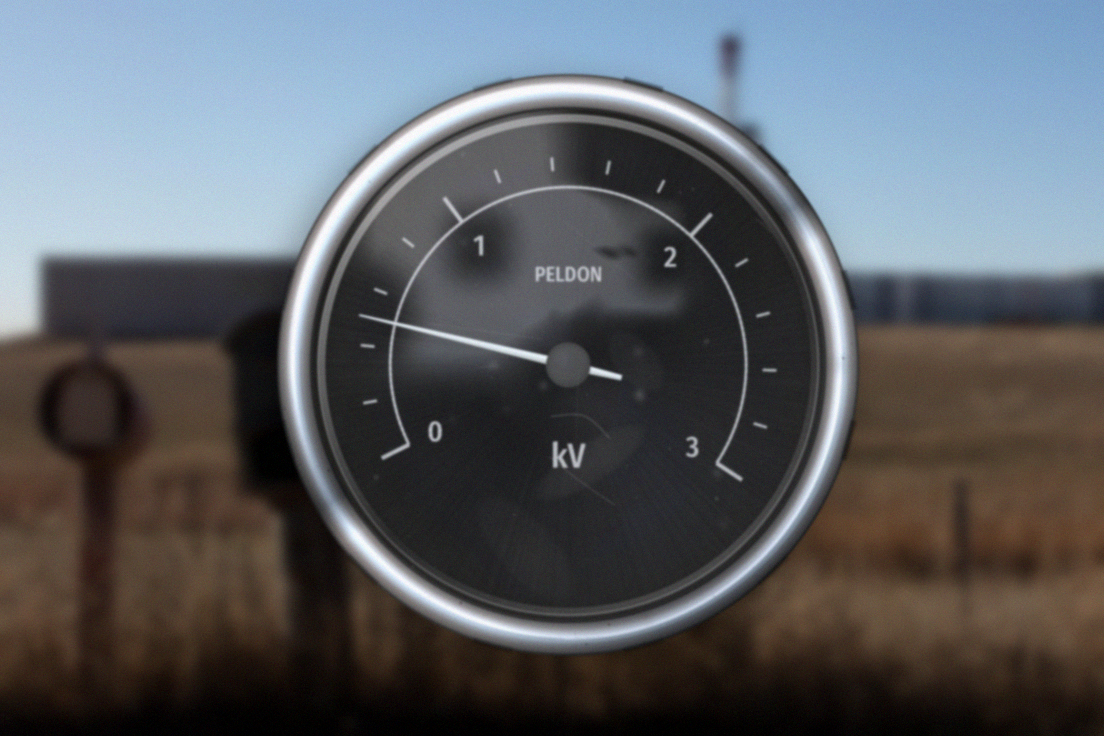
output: 0.5 kV
